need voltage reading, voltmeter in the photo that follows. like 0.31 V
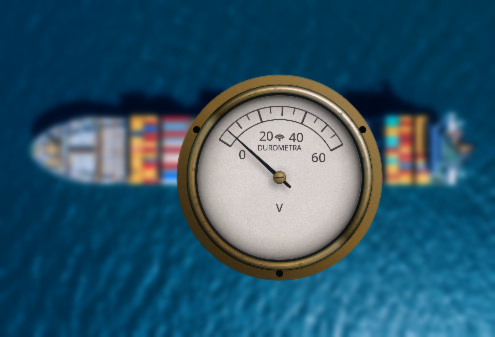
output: 5 V
